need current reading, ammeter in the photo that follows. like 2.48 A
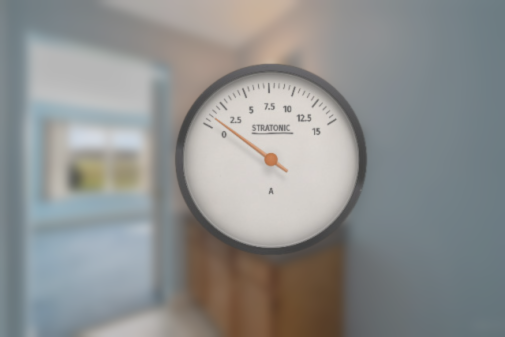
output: 1 A
